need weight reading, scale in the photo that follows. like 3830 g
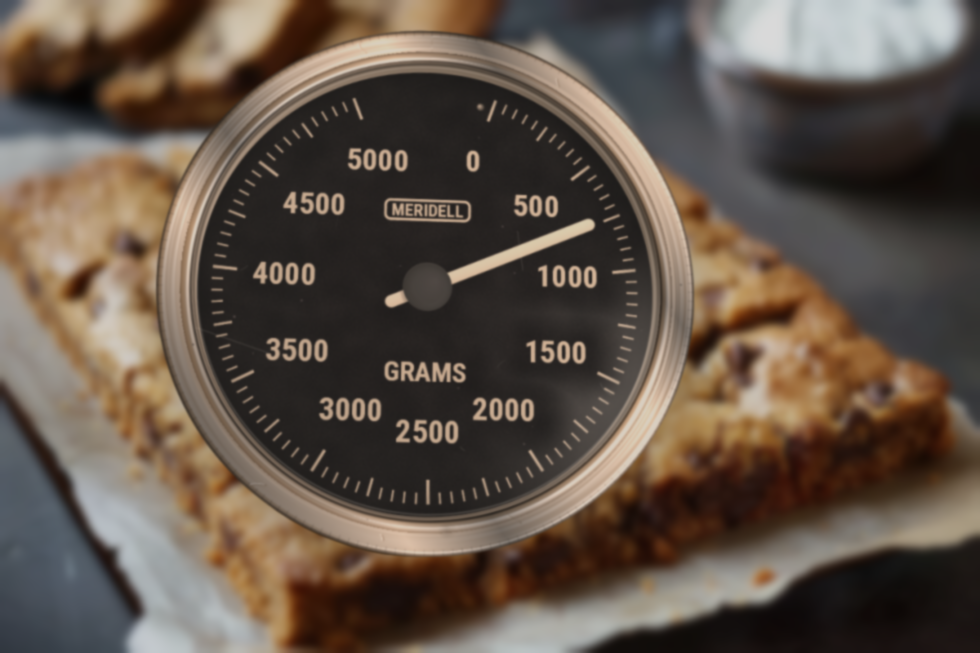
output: 750 g
